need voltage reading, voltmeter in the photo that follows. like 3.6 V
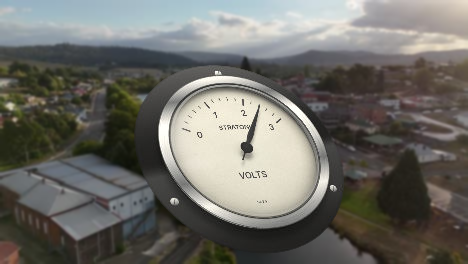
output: 2.4 V
